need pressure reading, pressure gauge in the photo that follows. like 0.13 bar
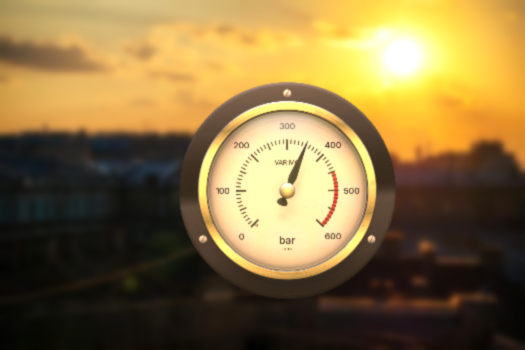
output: 350 bar
